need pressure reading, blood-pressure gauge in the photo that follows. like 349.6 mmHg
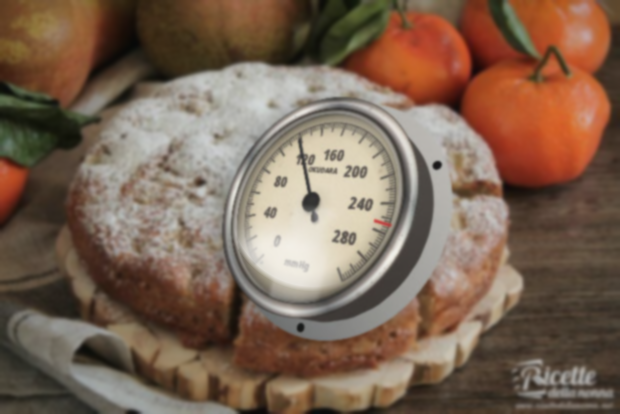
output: 120 mmHg
